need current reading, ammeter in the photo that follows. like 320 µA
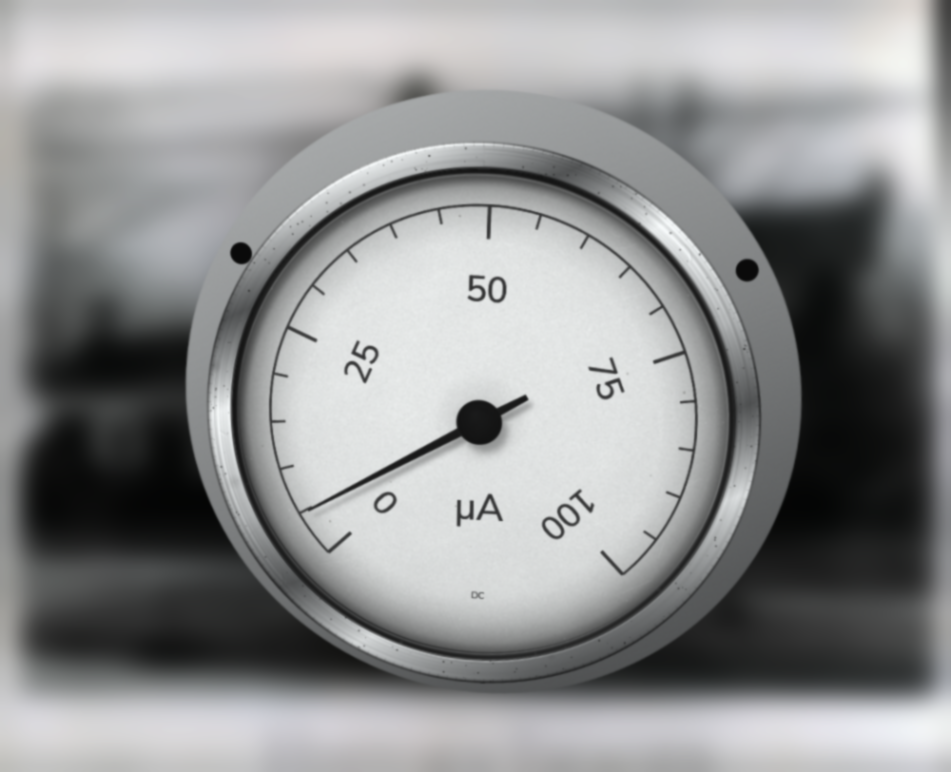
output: 5 µA
